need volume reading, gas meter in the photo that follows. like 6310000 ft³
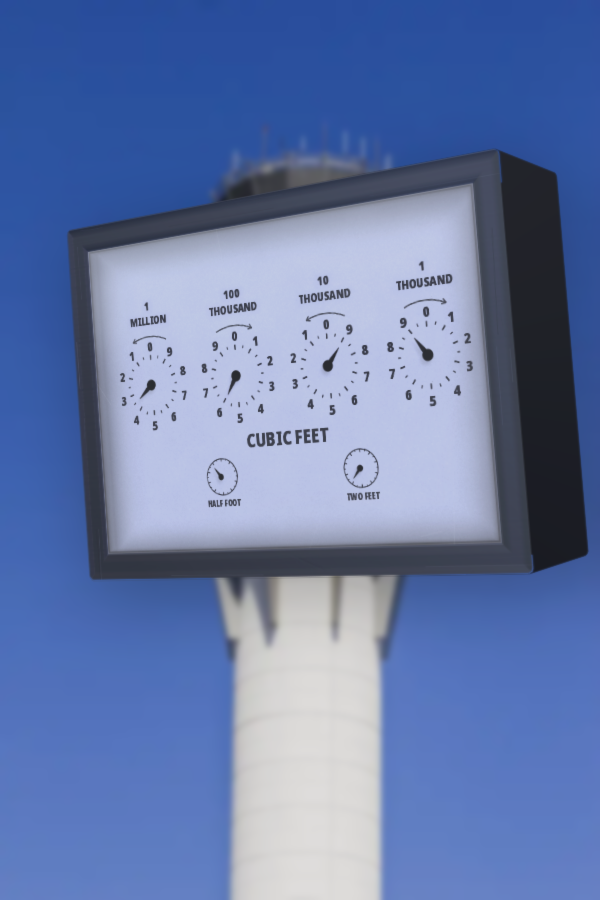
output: 358900 ft³
